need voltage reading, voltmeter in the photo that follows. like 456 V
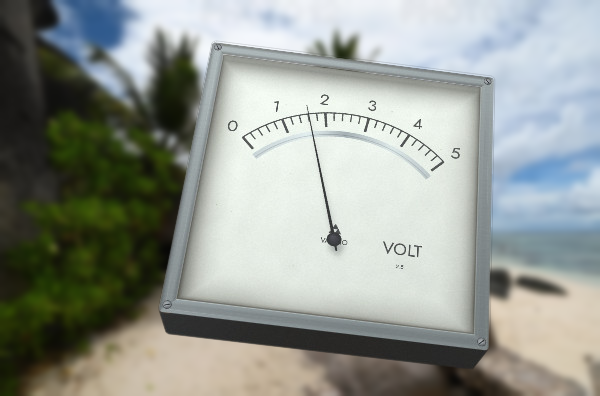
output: 1.6 V
